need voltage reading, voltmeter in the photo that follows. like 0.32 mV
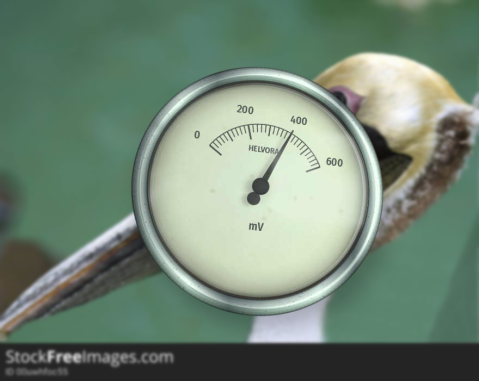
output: 400 mV
